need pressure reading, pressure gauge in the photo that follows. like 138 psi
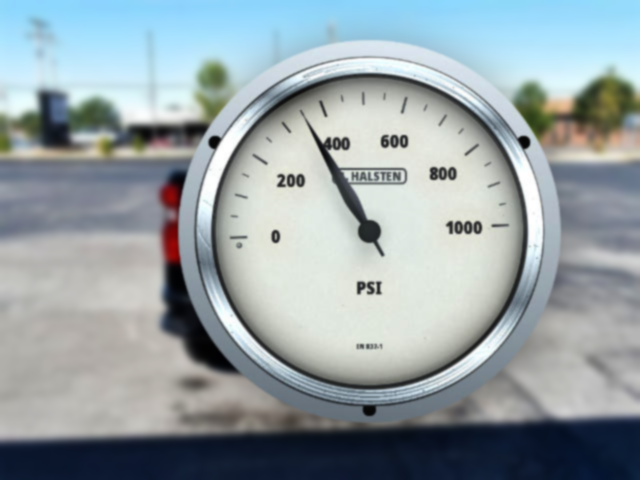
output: 350 psi
